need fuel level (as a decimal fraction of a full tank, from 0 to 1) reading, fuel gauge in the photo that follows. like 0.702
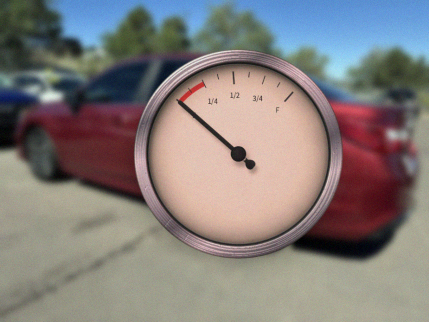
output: 0
